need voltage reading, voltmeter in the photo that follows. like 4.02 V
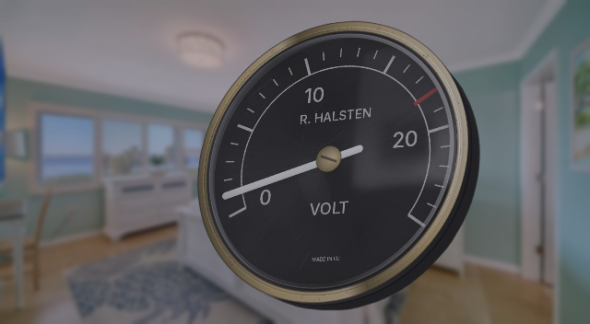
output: 1 V
